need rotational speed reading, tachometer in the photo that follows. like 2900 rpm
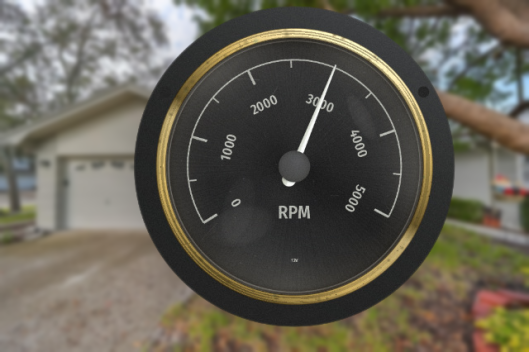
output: 3000 rpm
